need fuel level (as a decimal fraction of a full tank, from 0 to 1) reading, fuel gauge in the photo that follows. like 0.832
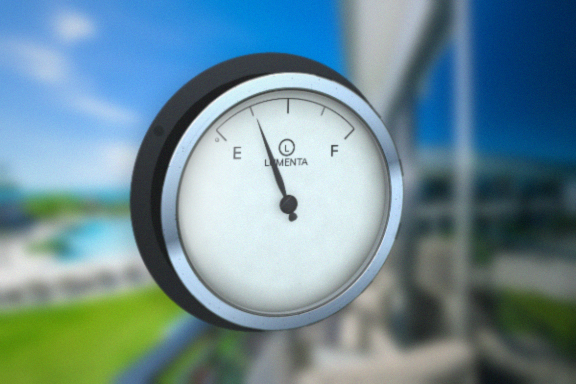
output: 0.25
